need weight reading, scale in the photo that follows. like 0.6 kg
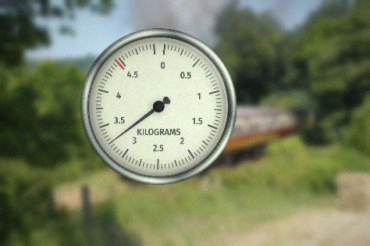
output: 3.25 kg
